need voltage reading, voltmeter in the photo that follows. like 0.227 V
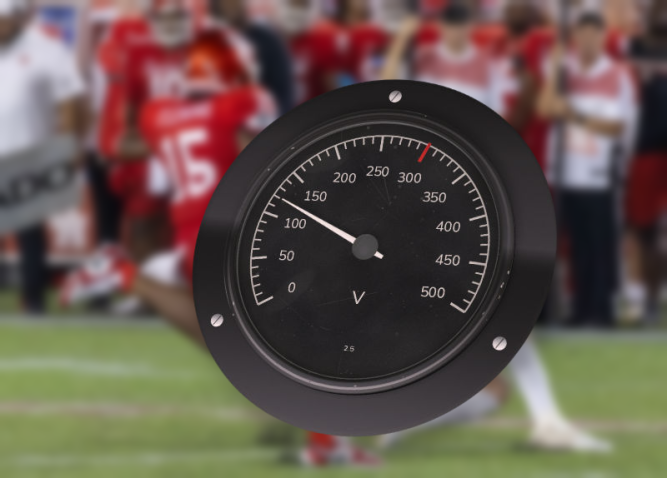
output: 120 V
